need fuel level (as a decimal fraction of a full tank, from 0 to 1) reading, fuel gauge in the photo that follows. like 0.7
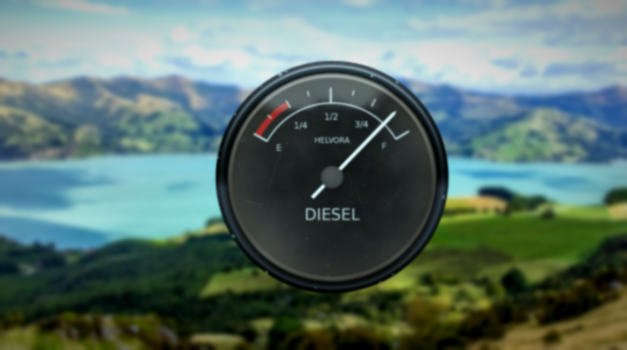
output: 0.875
